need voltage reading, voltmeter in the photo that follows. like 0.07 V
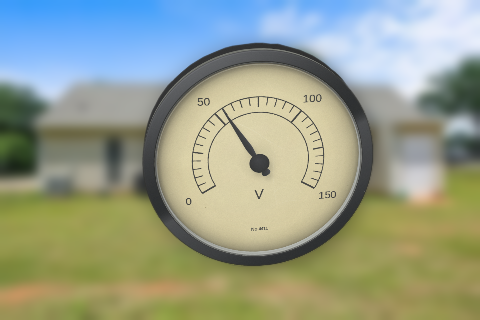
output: 55 V
